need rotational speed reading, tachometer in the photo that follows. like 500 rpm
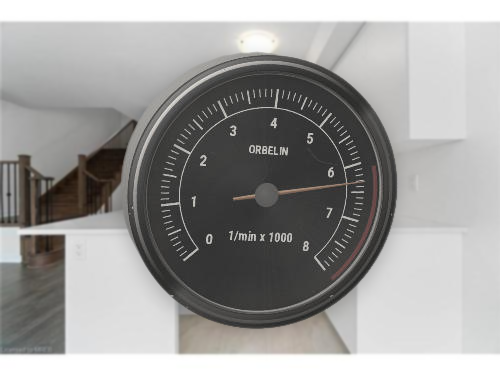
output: 6300 rpm
